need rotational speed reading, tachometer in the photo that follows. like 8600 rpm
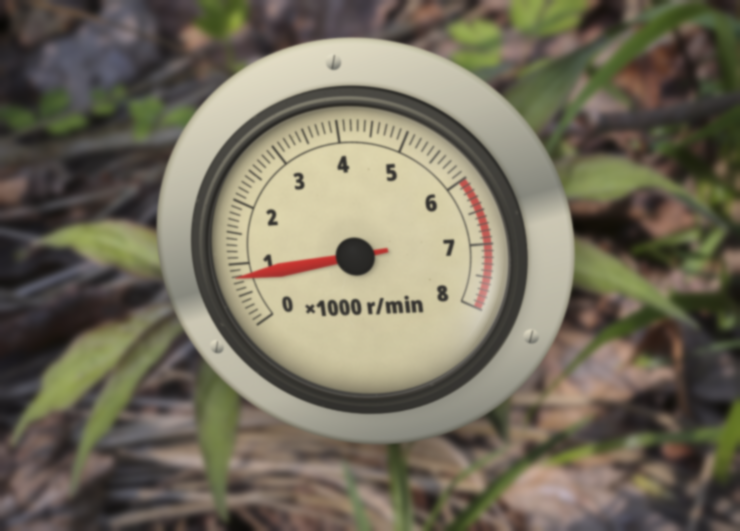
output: 800 rpm
